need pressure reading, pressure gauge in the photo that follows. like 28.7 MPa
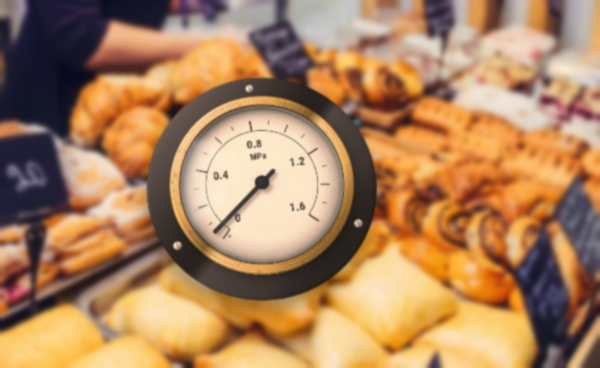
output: 0.05 MPa
